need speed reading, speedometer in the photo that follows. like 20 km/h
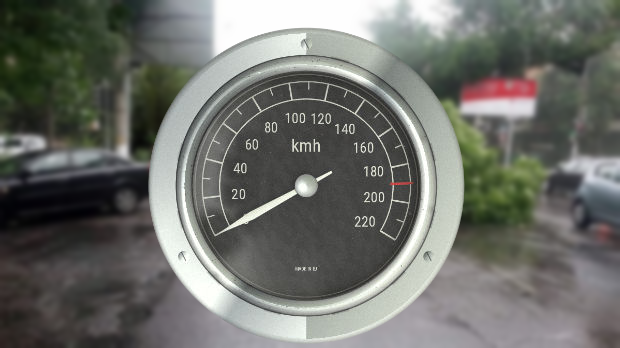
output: 0 km/h
